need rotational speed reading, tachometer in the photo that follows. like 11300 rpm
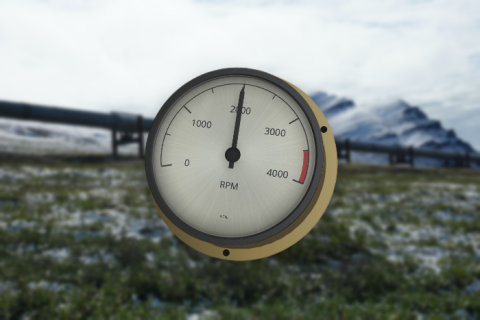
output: 2000 rpm
